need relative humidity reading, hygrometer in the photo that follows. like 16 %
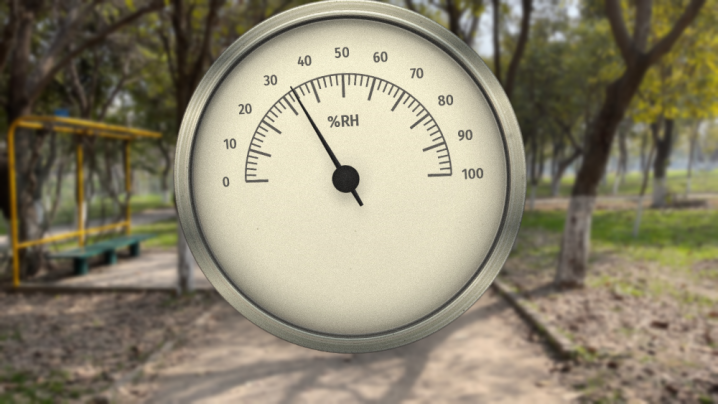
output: 34 %
